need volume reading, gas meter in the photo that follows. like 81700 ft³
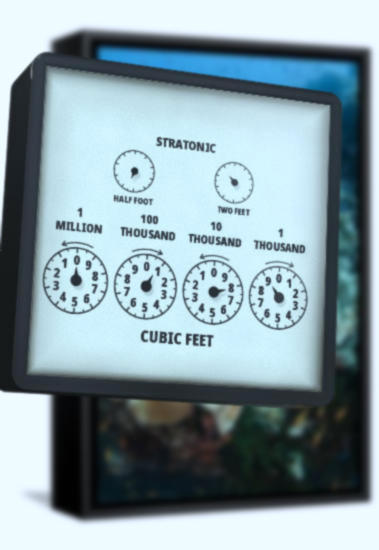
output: 7900 ft³
